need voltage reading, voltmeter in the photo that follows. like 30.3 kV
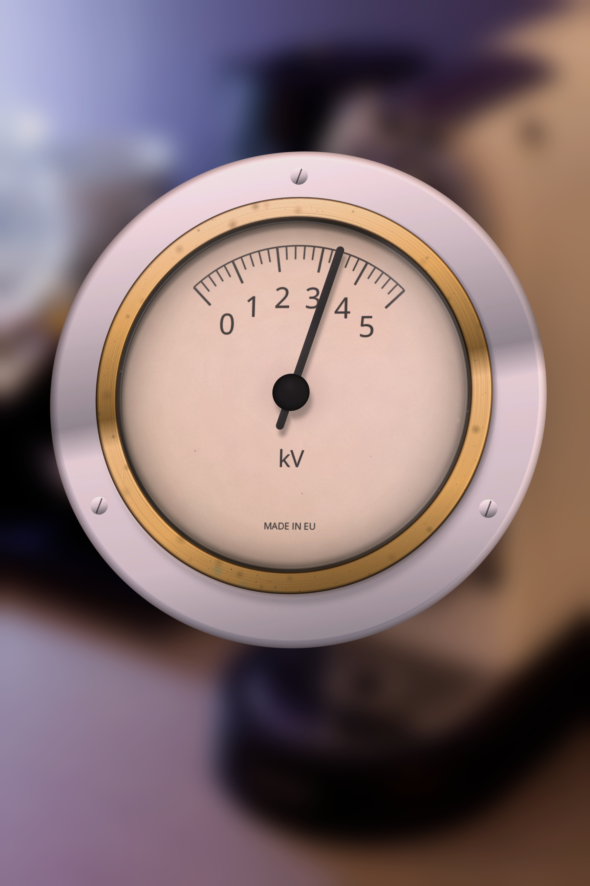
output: 3.4 kV
